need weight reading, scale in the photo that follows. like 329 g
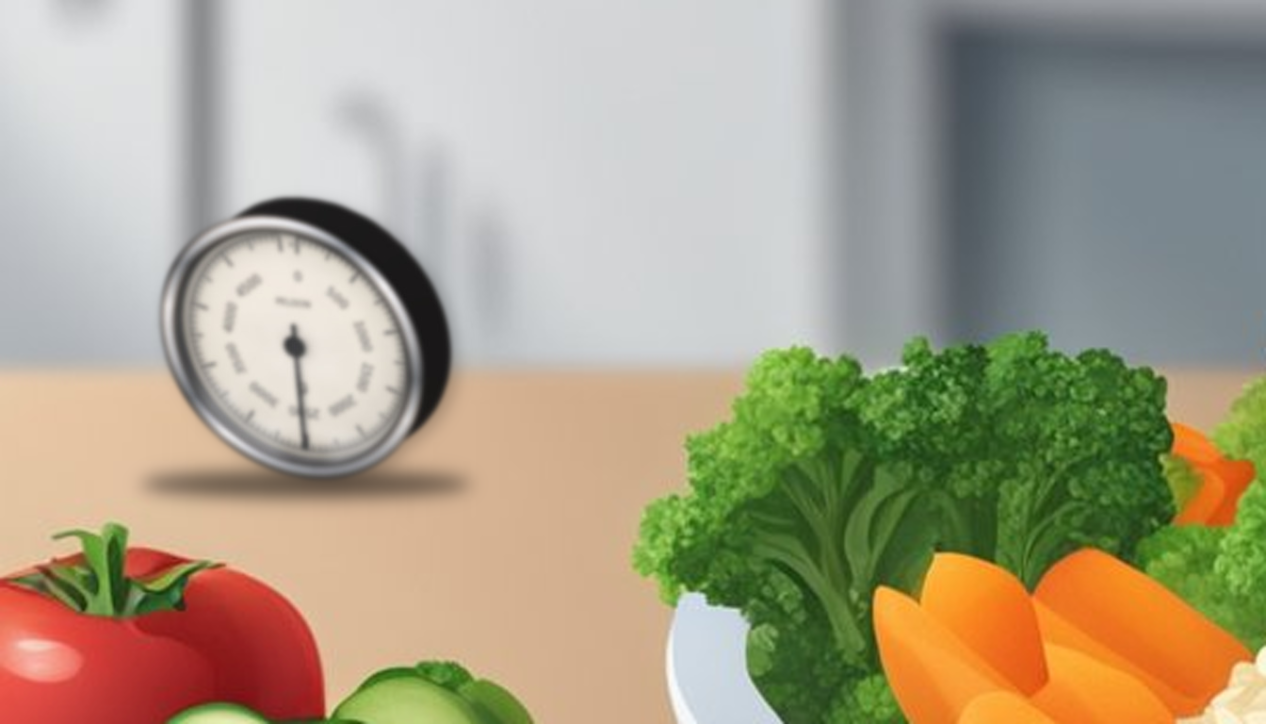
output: 2500 g
